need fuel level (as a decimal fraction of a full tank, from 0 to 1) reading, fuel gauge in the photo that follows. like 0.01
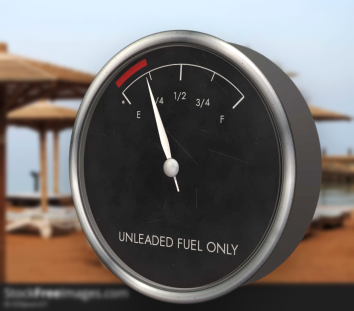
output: 0.25
